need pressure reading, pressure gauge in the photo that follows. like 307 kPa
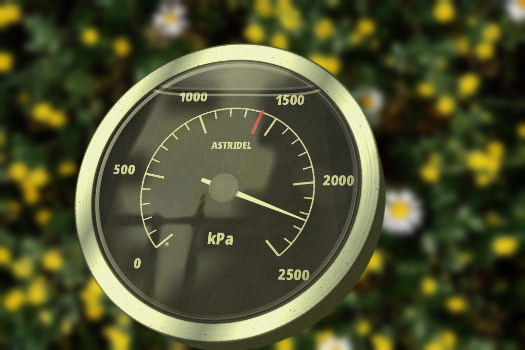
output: 2250 kPa
